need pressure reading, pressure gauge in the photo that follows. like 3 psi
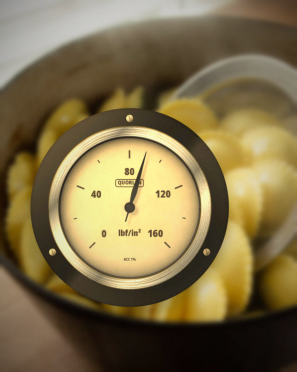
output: 90 psi
